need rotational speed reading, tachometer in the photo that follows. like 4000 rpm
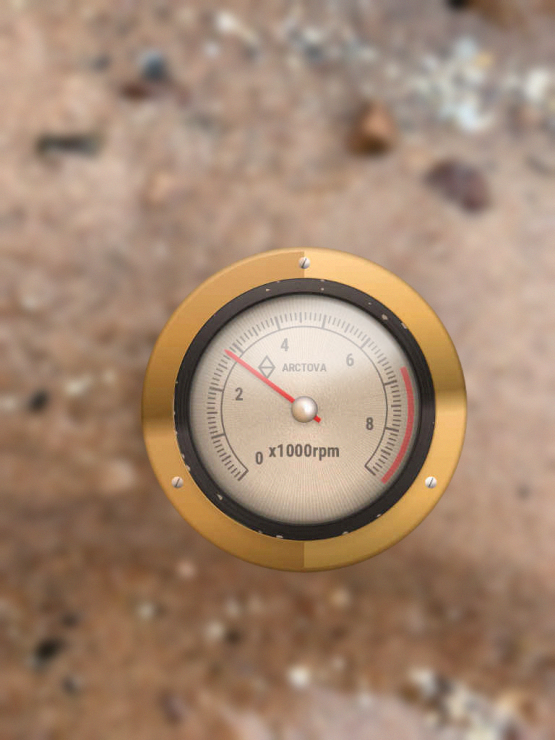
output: 2800 rpm
